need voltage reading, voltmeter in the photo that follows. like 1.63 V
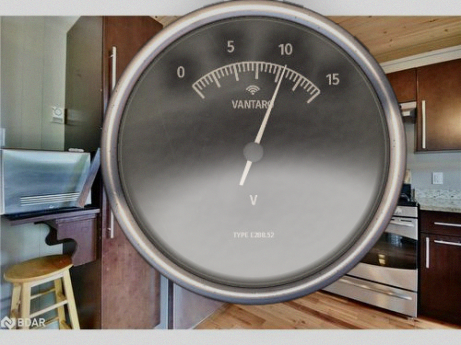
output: 10.5 V
